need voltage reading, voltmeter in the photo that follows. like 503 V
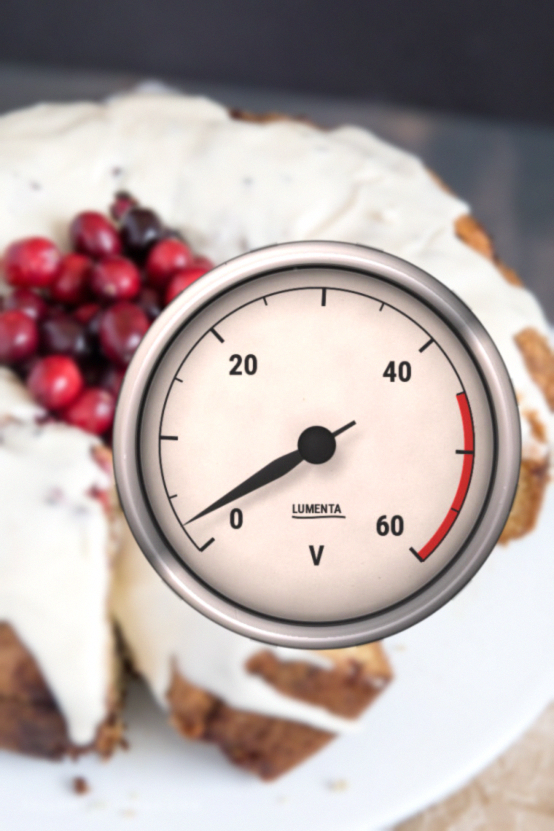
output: 2.5 V
